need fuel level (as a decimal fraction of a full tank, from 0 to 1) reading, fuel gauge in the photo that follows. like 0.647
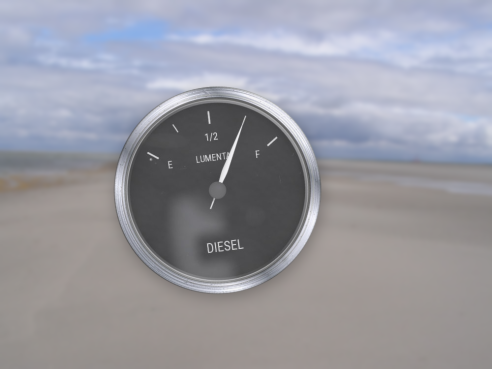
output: 0.75
